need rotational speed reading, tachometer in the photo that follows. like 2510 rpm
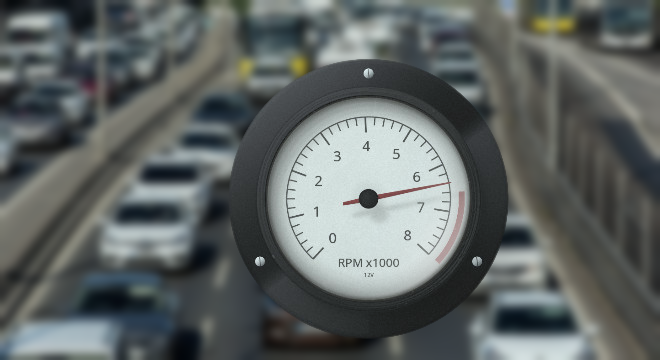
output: 6400 rpm
